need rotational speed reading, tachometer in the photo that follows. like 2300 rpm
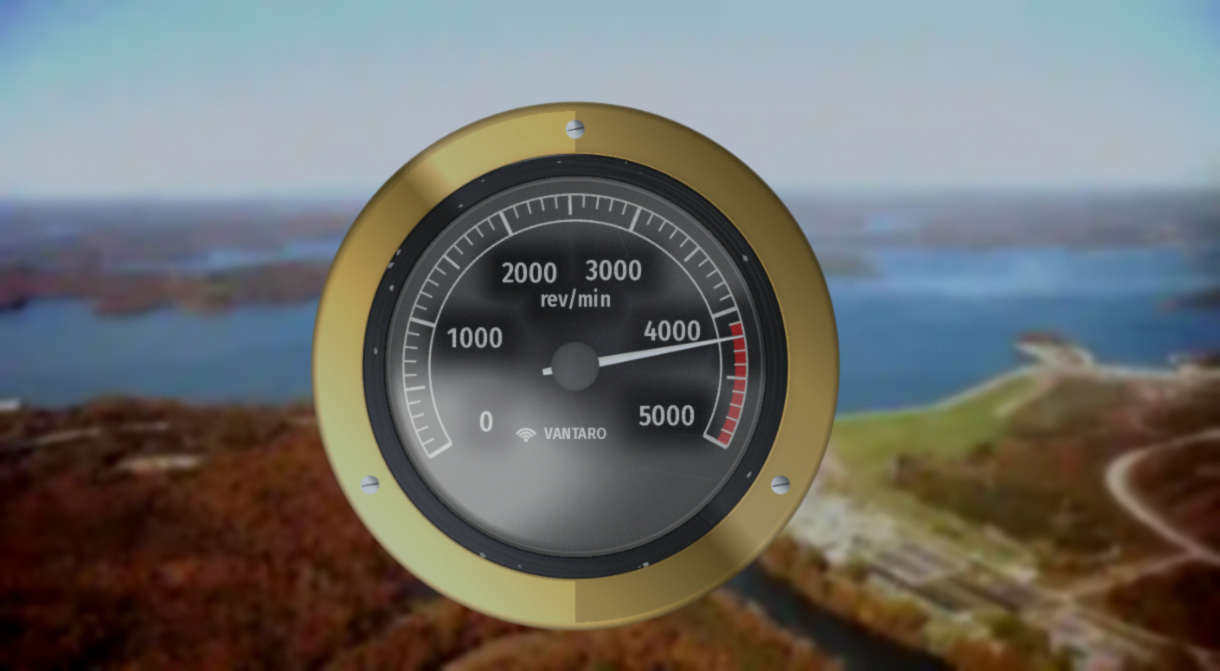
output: 4200 rpm
